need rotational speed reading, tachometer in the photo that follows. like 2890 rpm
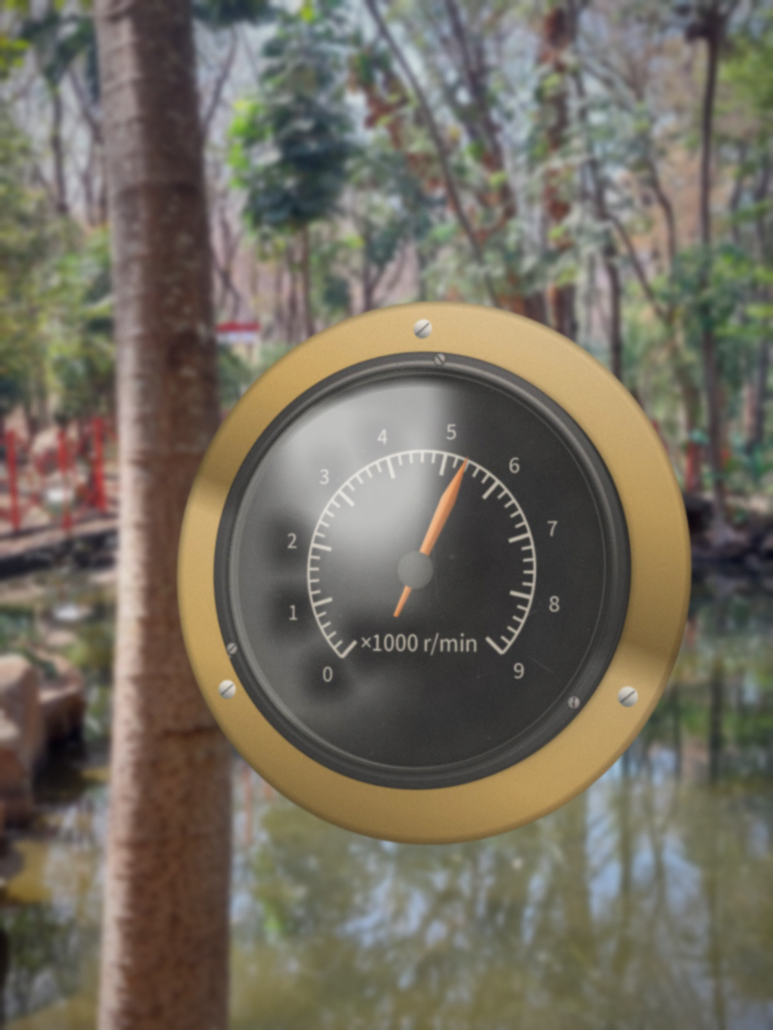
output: 5400 rpm
